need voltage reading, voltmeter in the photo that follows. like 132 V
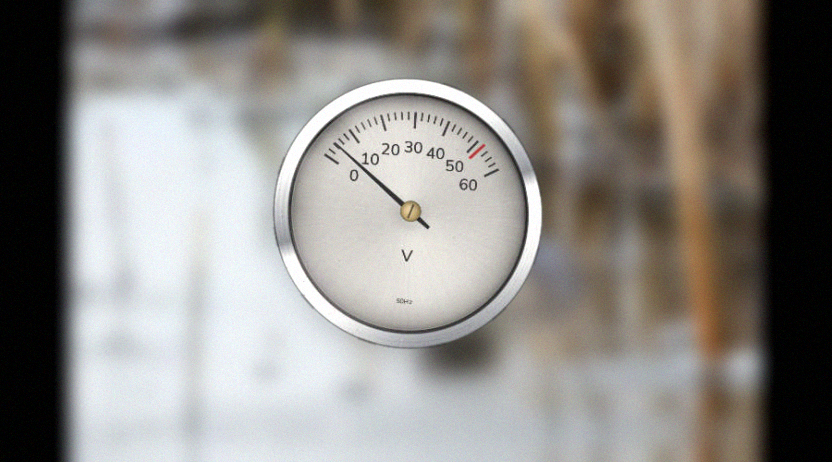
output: 4 V
